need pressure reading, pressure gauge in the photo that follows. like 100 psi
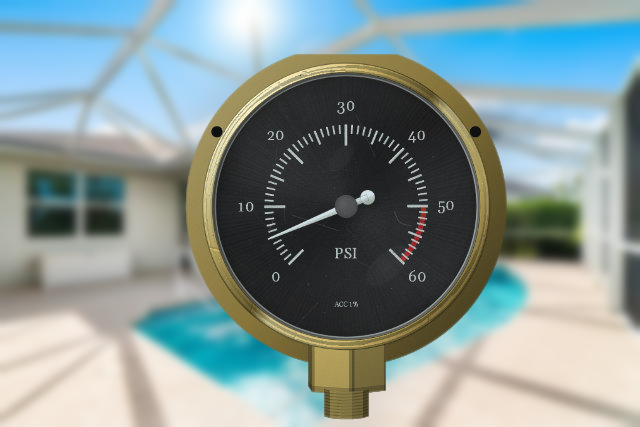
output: 5 psi
